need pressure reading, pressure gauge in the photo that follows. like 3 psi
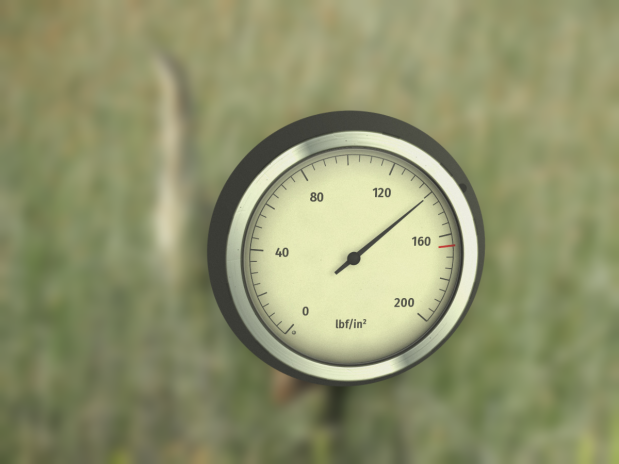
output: 140 psi
